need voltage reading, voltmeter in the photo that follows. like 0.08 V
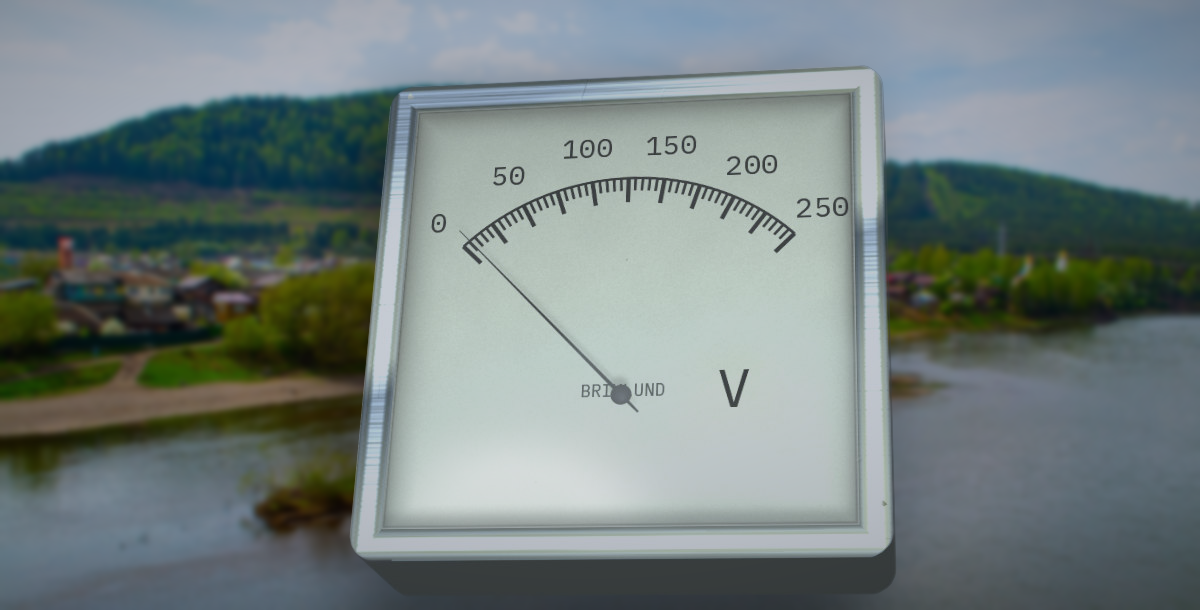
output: 5 V
